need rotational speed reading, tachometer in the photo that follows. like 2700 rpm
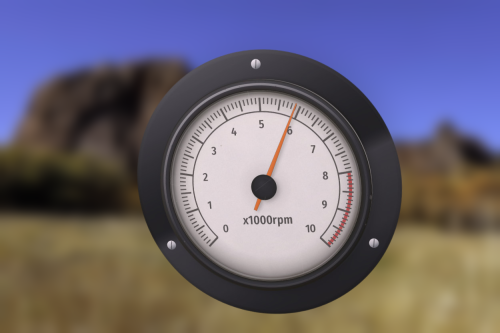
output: 5900 rpm
